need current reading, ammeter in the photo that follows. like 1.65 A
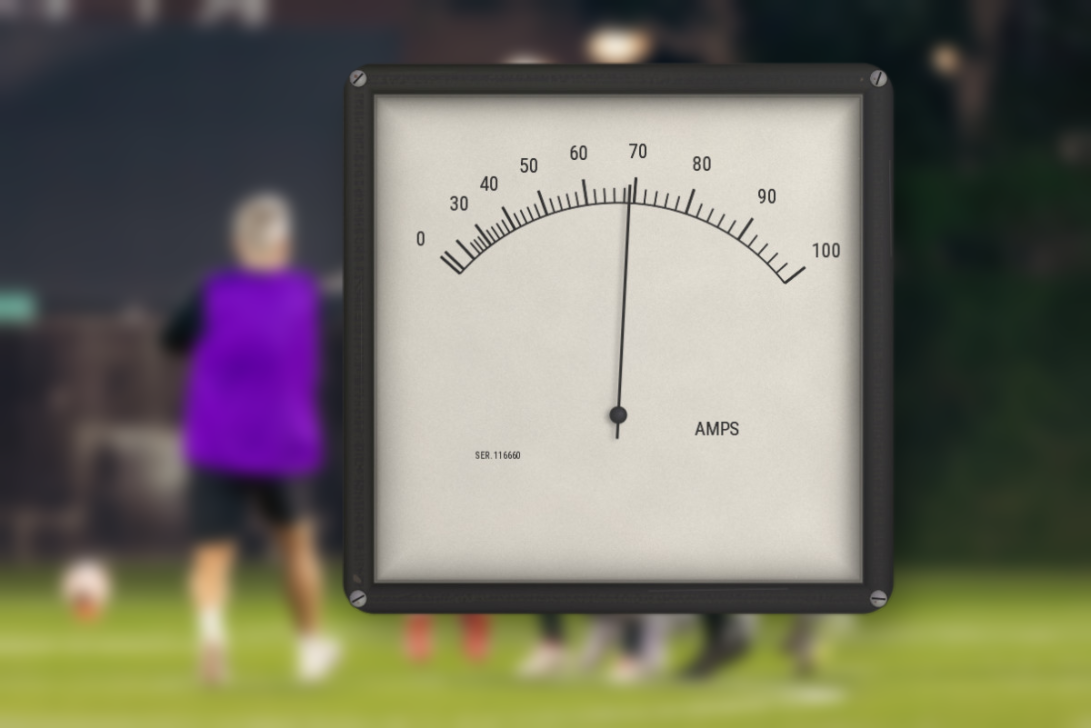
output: 69 A
